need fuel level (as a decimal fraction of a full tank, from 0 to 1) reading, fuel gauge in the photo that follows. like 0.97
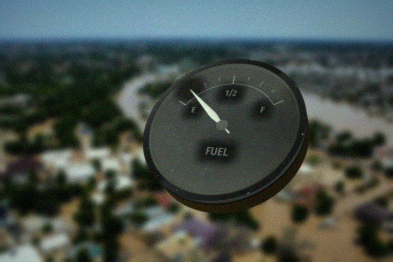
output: 0.125
